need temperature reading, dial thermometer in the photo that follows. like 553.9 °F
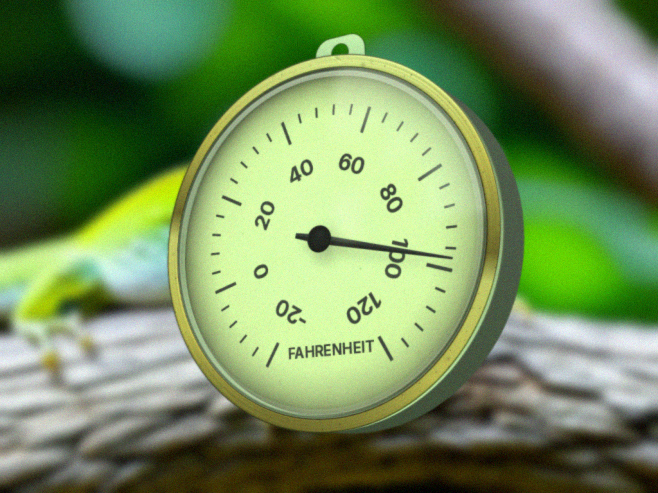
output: 98 °F
